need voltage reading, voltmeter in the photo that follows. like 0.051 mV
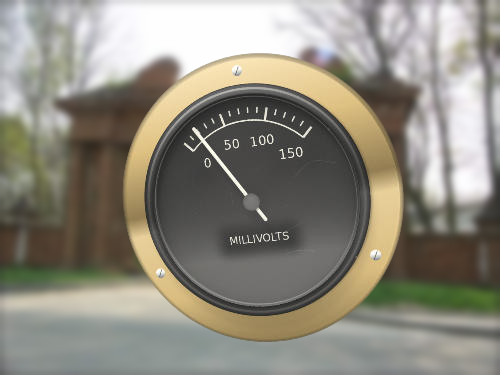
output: 20 mV
